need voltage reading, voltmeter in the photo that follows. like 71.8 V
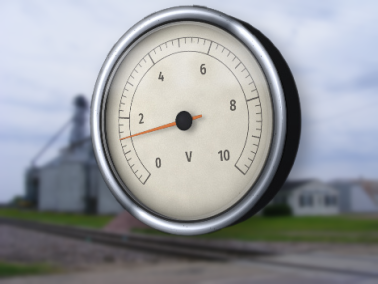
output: 1.4 V
